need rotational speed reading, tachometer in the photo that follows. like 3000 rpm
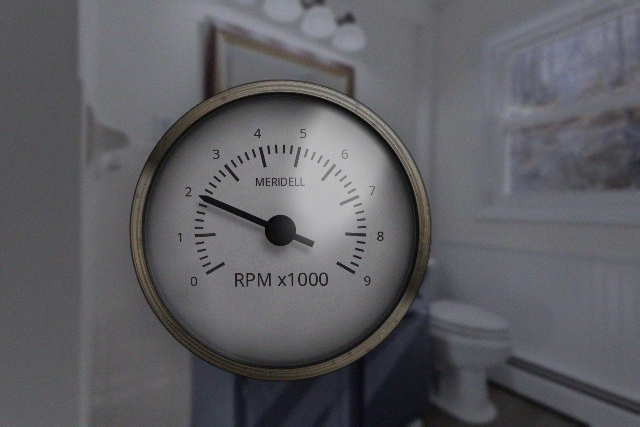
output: 2000 rpm
